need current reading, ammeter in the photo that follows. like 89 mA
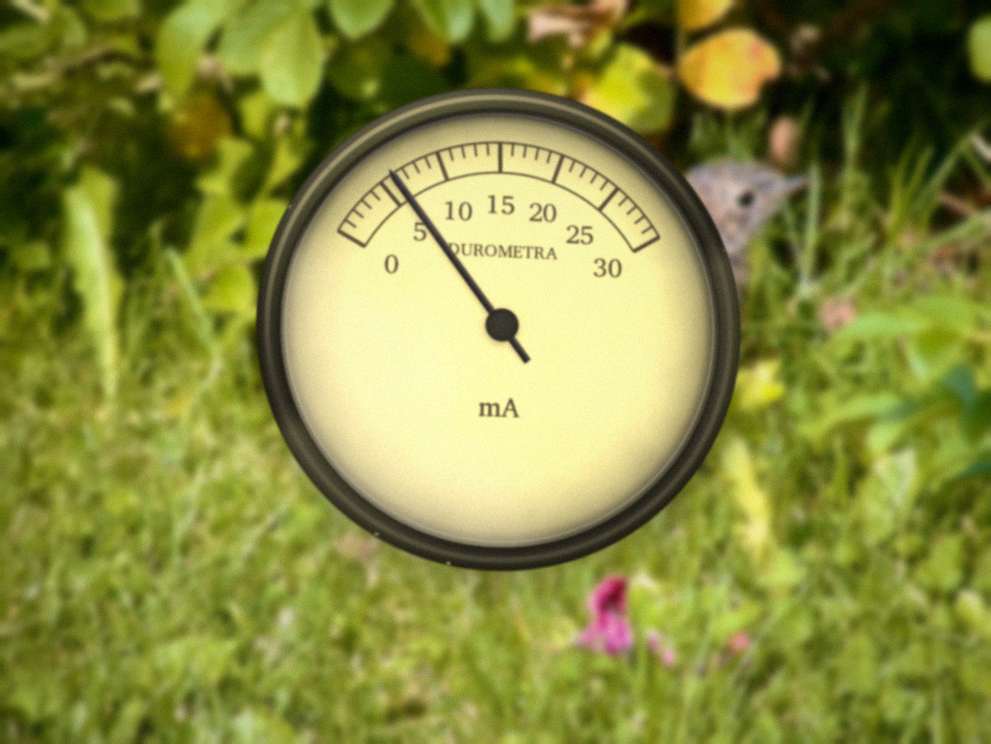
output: 6 mA
